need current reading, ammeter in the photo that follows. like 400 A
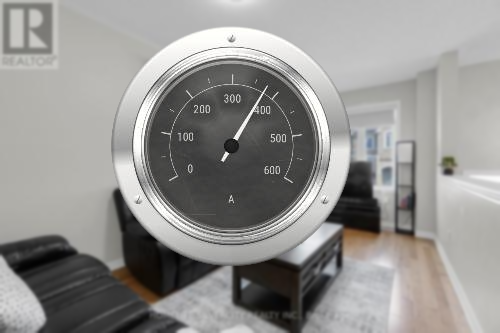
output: 375 A
